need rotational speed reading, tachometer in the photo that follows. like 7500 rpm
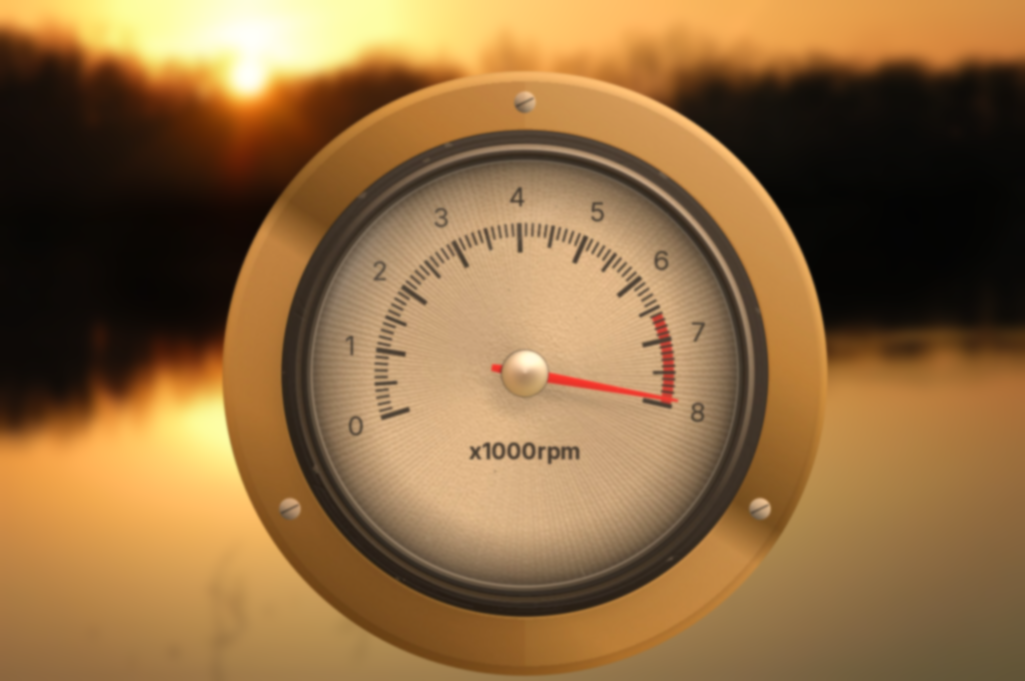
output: 7900 rpm
